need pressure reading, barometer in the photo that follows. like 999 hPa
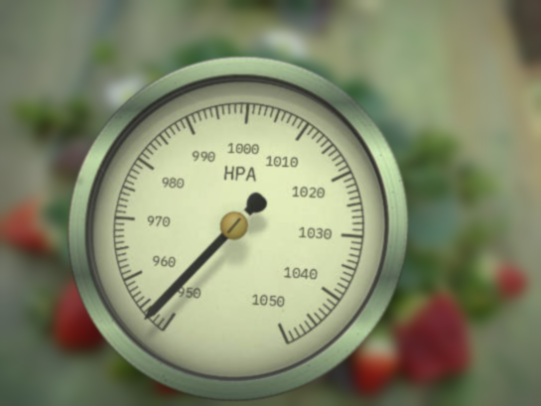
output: 953 hPa
